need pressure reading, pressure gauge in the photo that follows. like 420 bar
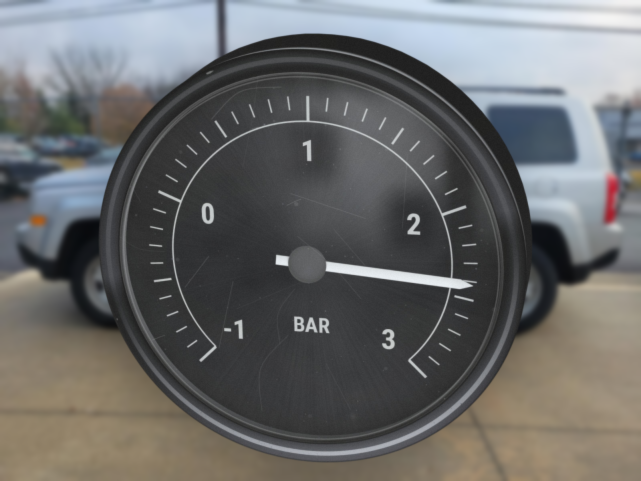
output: 2.4 bar
